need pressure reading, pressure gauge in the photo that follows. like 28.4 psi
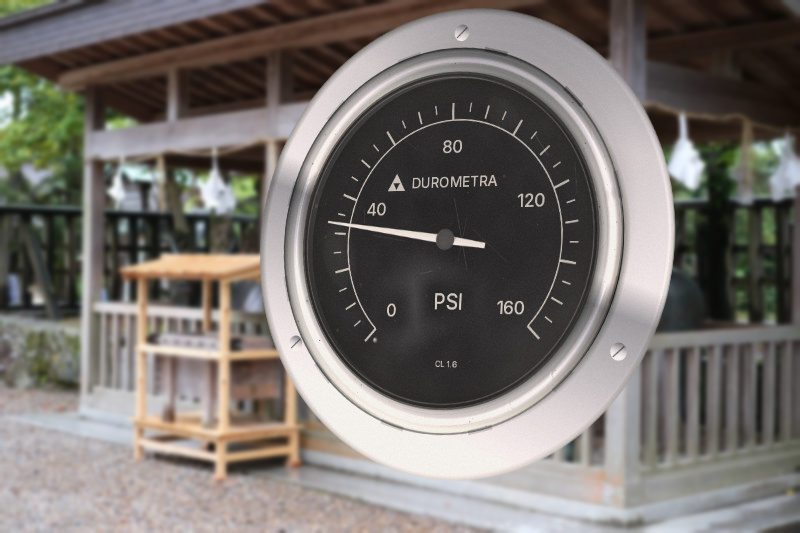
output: 32.5 psi
